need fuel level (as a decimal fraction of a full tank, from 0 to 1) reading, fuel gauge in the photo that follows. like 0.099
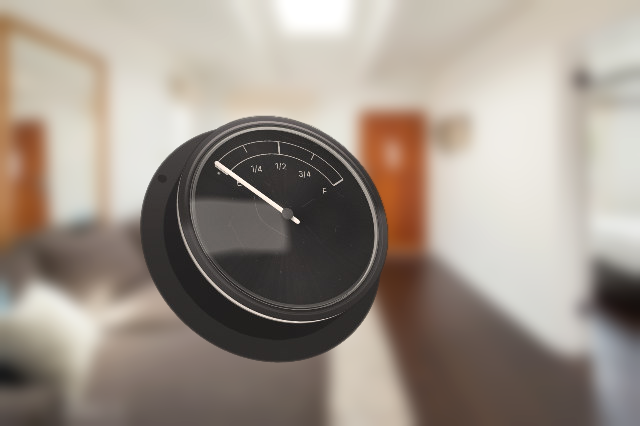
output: 0
